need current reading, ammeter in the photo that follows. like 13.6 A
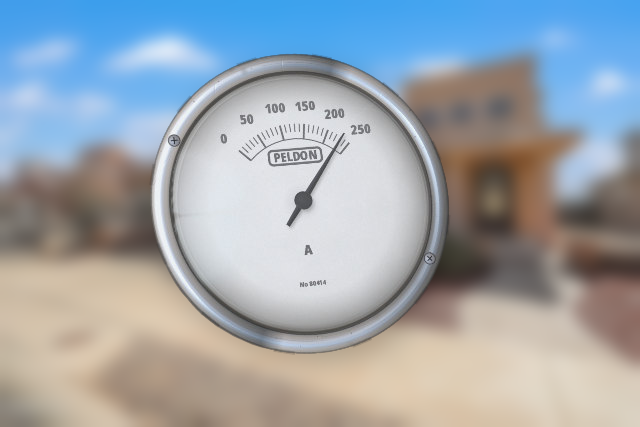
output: 230 A
